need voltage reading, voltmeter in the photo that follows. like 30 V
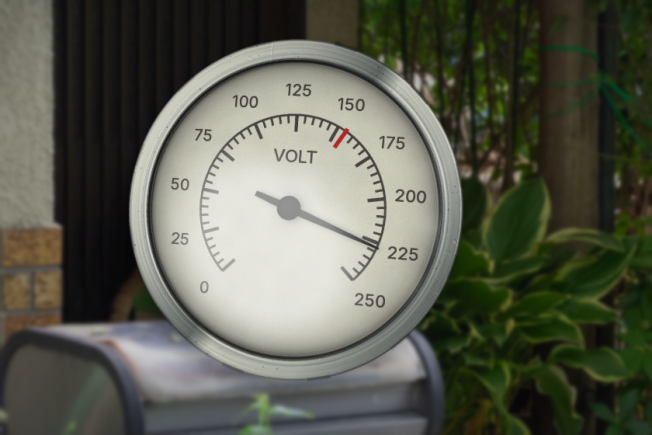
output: 227.5 V
